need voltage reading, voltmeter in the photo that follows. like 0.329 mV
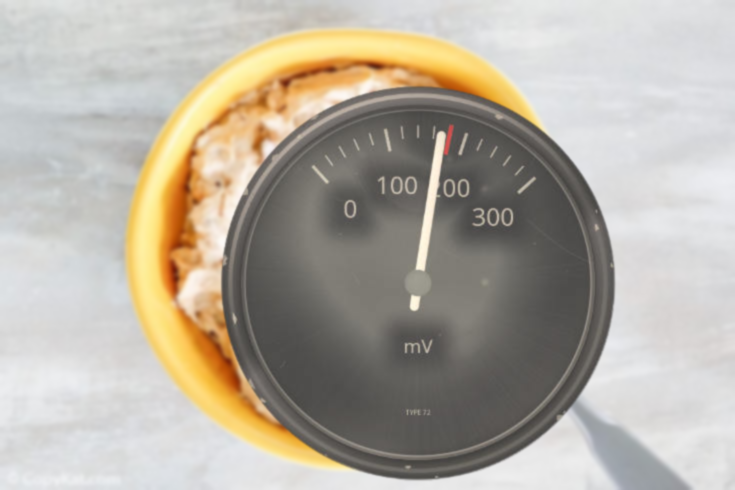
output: 170 mV
